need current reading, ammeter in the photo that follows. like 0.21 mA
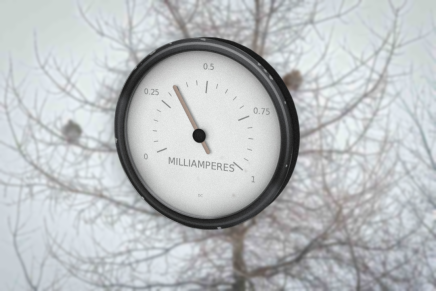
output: 0.35 mA
